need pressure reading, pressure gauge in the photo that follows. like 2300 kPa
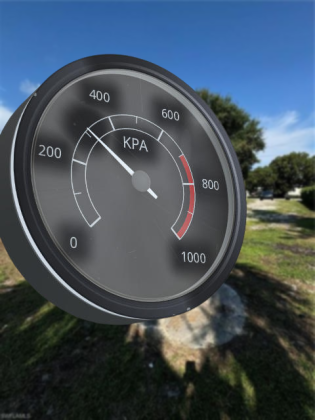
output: 300 kPa
